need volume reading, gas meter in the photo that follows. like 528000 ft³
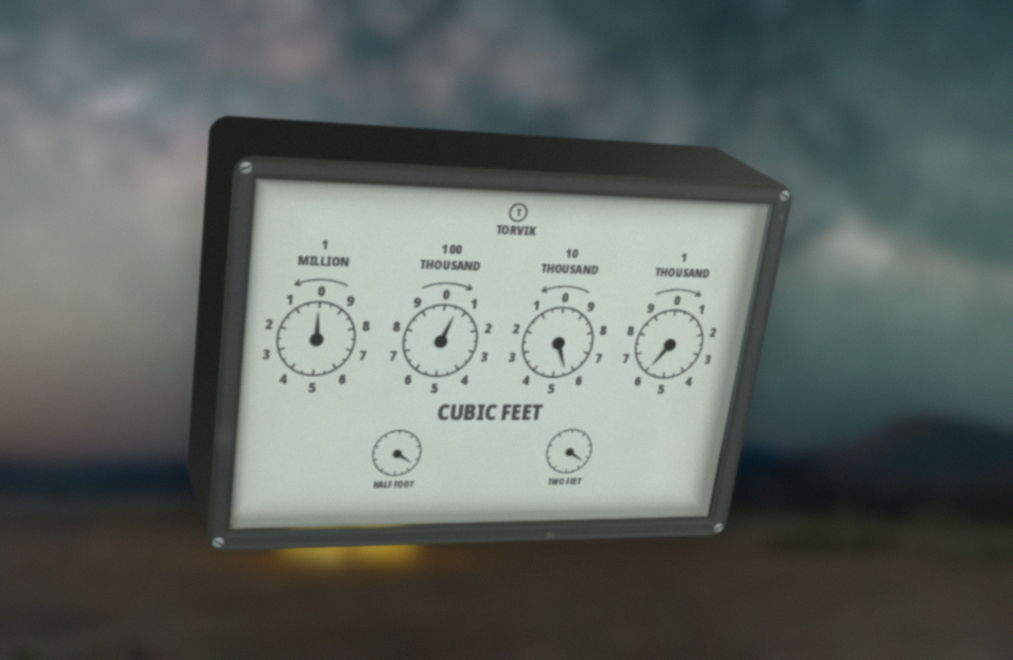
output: 5600 ft³
